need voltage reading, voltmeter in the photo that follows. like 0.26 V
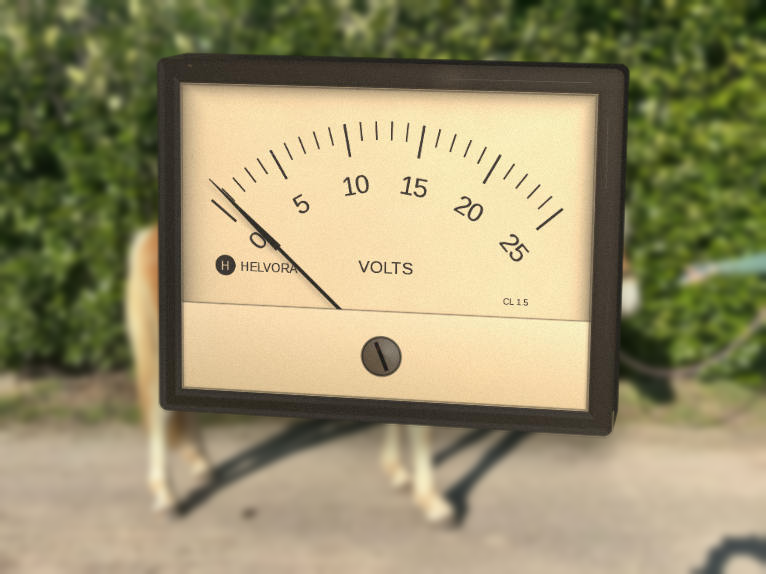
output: 1 V
